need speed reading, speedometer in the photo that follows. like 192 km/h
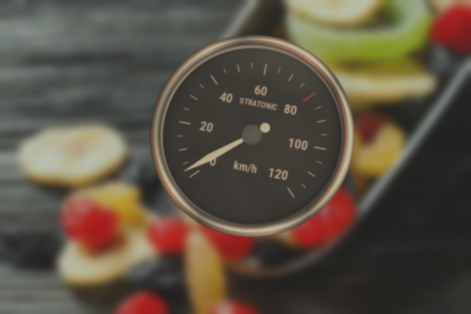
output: 2.5 km/h
